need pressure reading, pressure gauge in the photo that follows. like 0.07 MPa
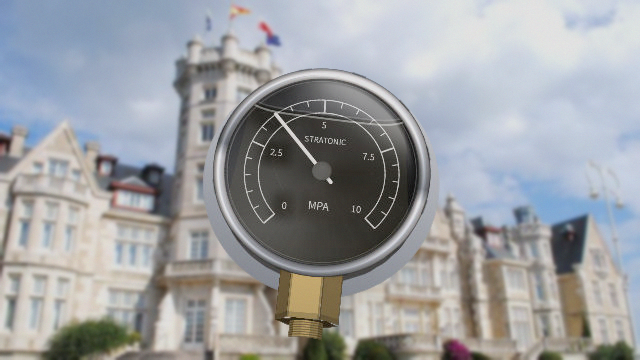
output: 3.5 MPa
